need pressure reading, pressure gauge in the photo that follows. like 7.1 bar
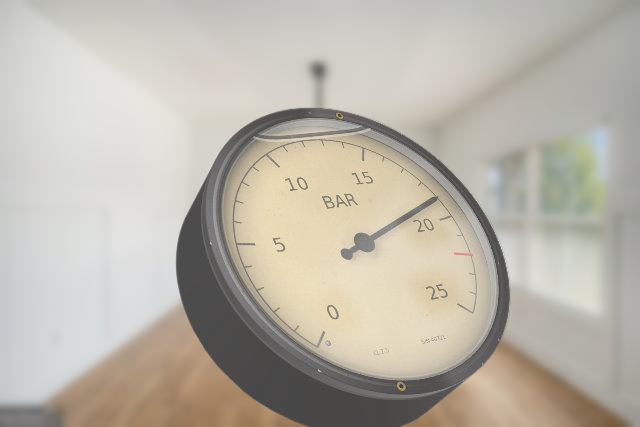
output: 19 bar
